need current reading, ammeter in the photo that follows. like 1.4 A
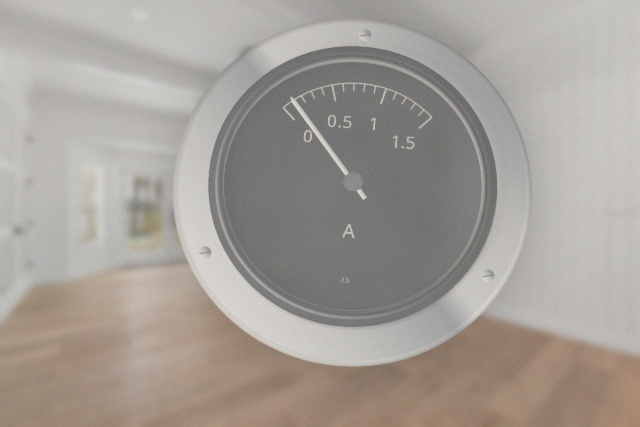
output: 0.1 A
